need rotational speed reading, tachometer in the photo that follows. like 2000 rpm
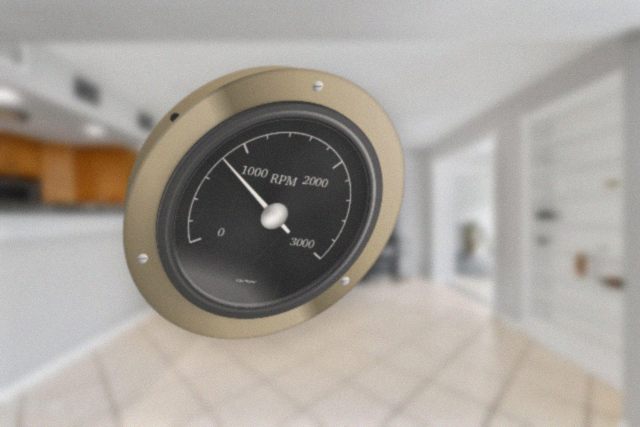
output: 800 rpm
